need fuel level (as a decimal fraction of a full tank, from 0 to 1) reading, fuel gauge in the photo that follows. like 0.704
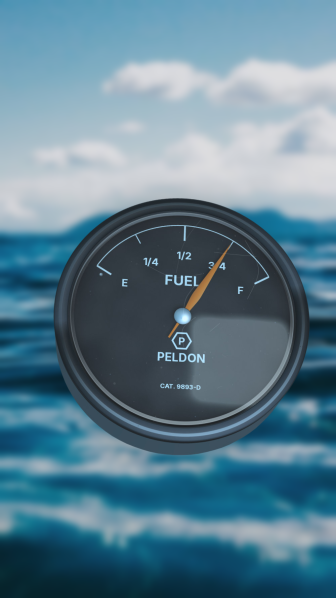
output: 0.75
